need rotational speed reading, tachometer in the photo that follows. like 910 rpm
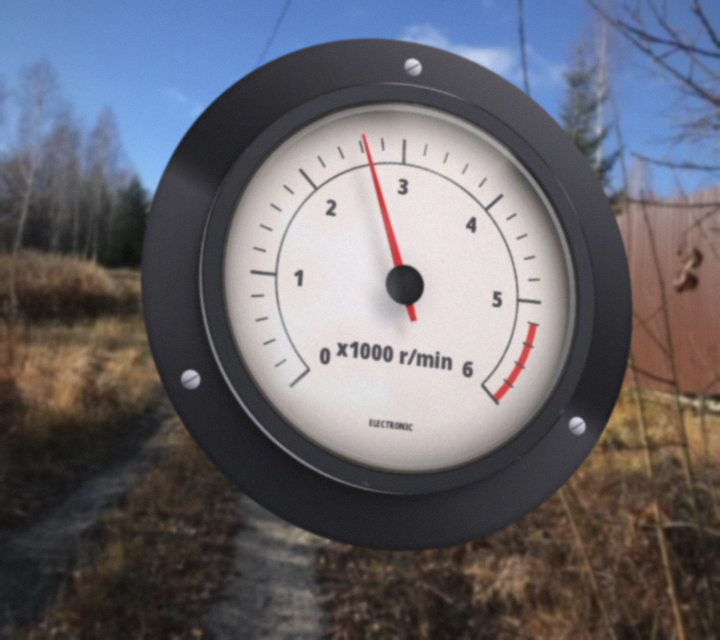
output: 2600 rpm
